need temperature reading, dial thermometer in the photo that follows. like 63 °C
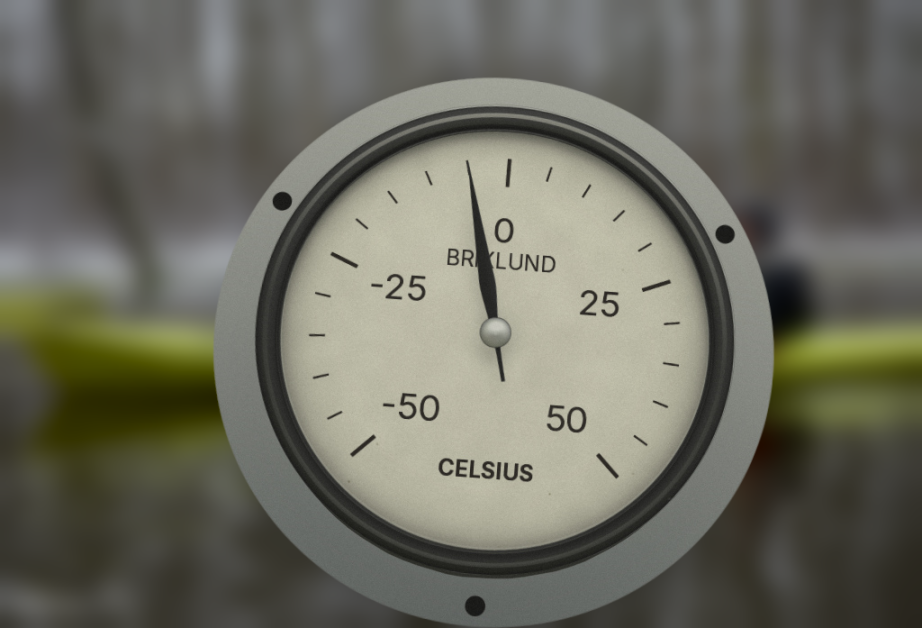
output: -5 °C
